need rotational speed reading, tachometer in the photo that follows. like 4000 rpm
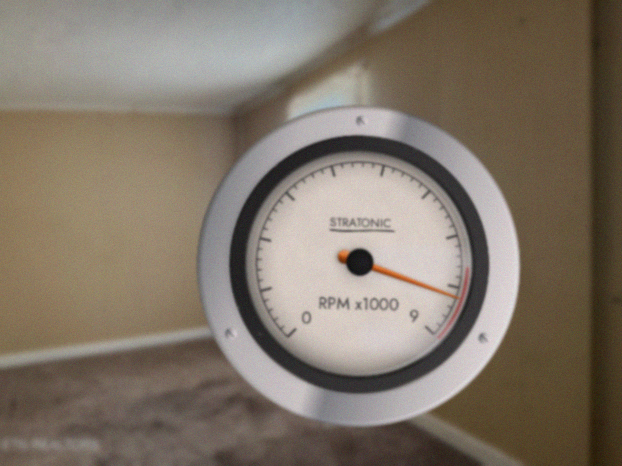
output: 8200 rpm
